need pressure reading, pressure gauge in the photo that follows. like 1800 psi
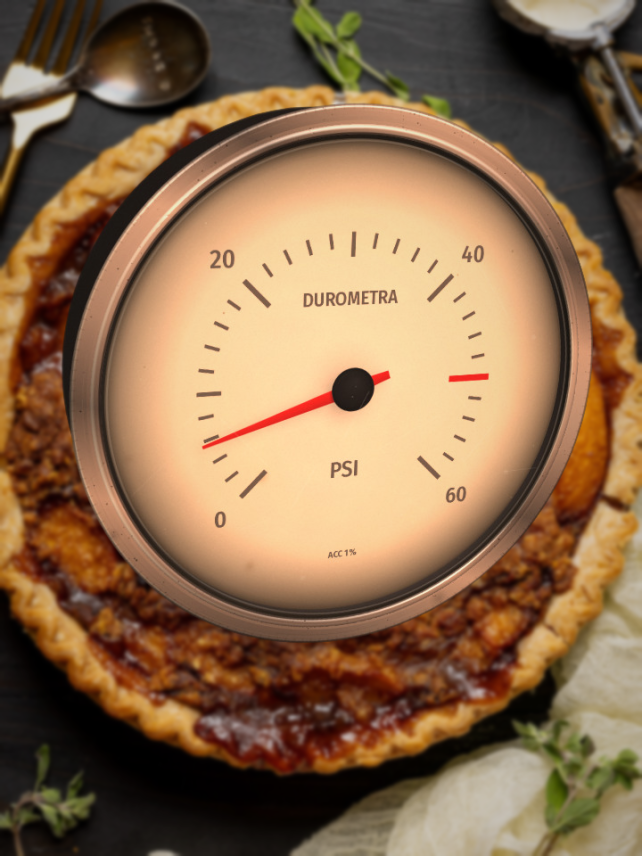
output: 6 psi
